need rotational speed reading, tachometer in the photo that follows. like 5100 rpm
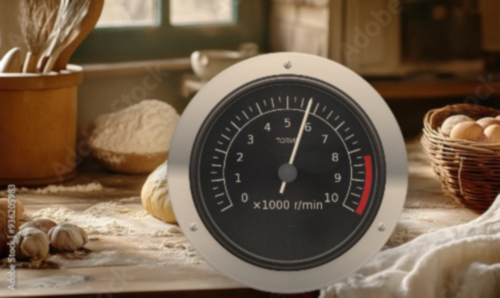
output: 5750 rpm
